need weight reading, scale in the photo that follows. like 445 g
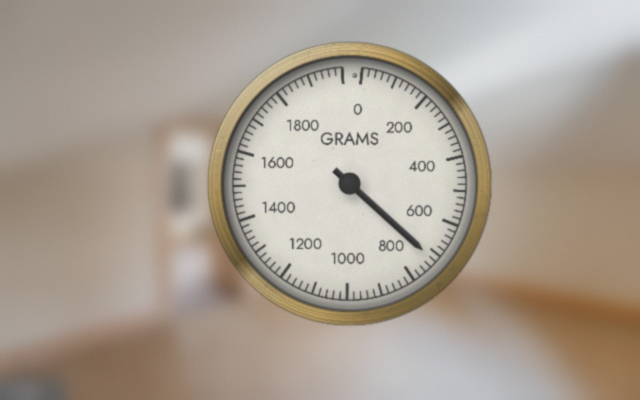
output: 720 g
